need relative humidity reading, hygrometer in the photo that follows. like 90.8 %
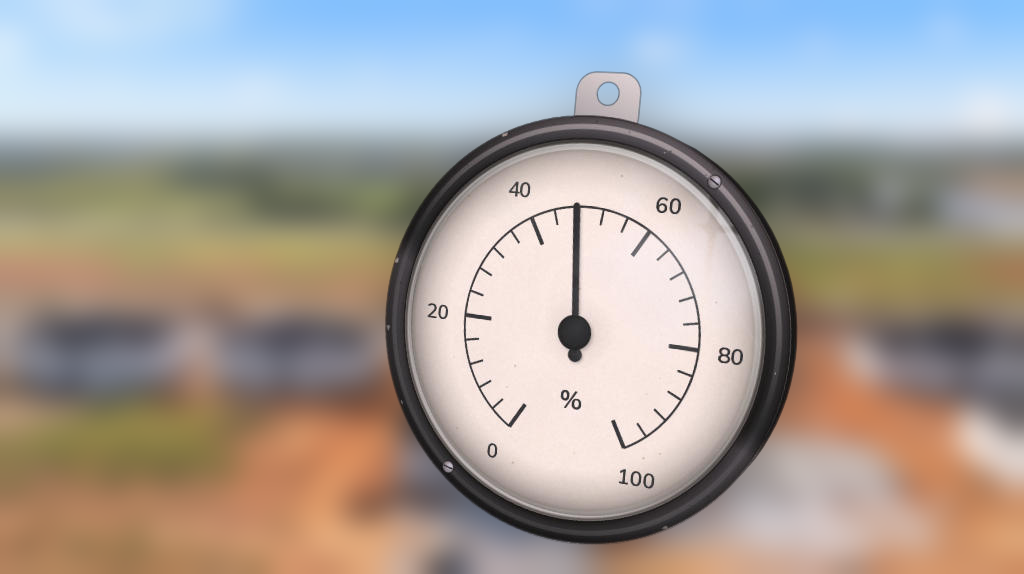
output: 48 %
